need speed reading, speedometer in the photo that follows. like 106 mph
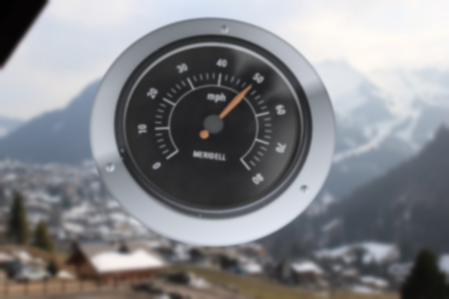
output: 50 mph
